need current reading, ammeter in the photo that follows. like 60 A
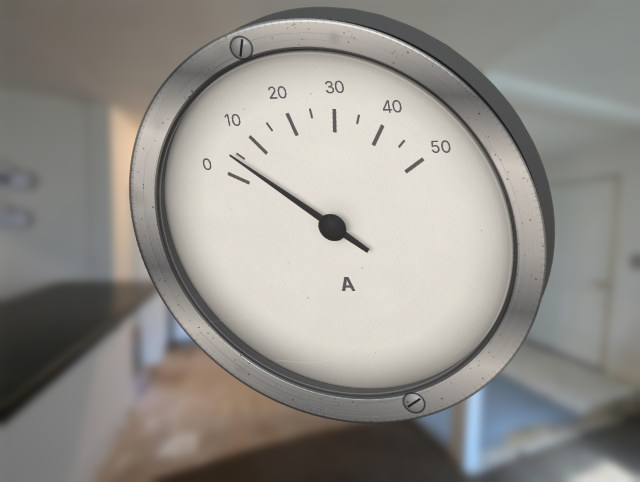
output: 5 A
